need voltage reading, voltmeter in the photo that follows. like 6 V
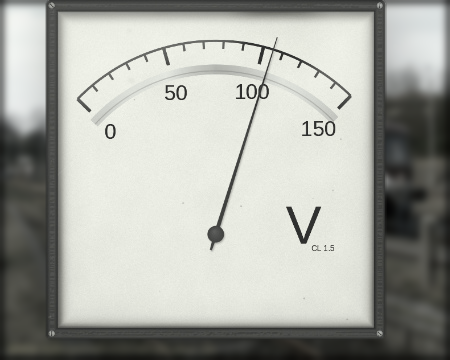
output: 105 V
